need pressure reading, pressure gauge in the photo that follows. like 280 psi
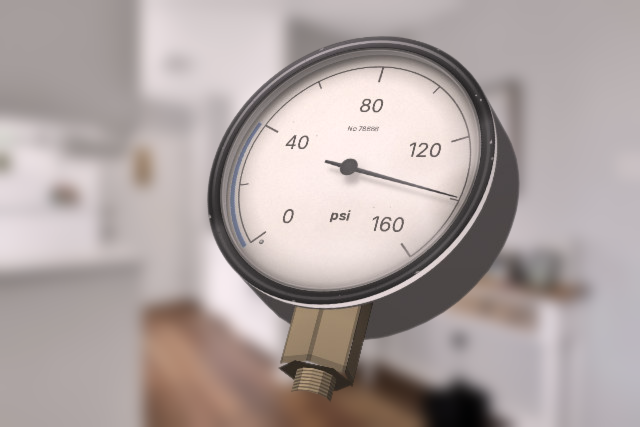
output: 140 psi
